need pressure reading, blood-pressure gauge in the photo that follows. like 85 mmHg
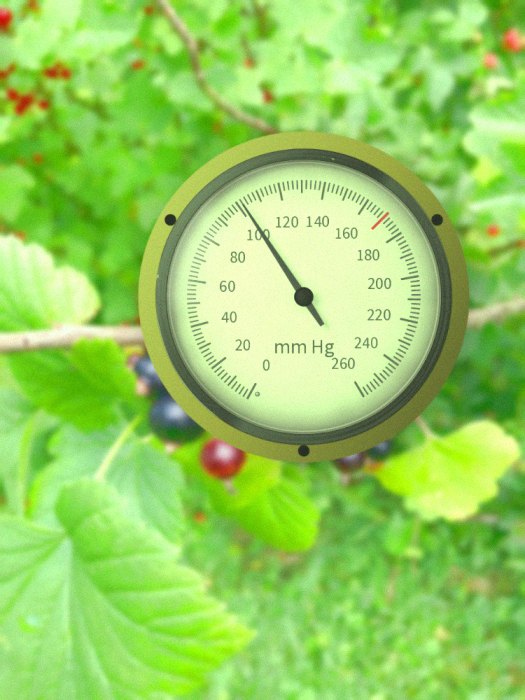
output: 102 mmHg
